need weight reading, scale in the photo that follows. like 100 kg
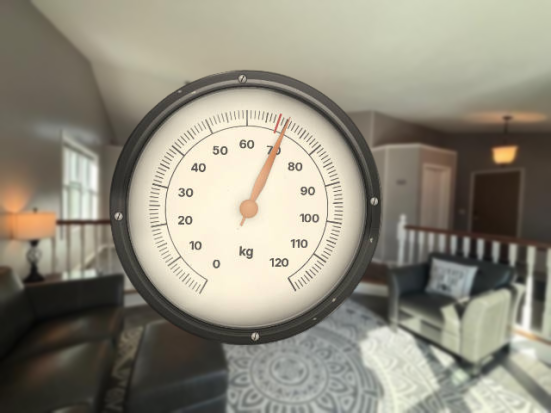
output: 70 kg
